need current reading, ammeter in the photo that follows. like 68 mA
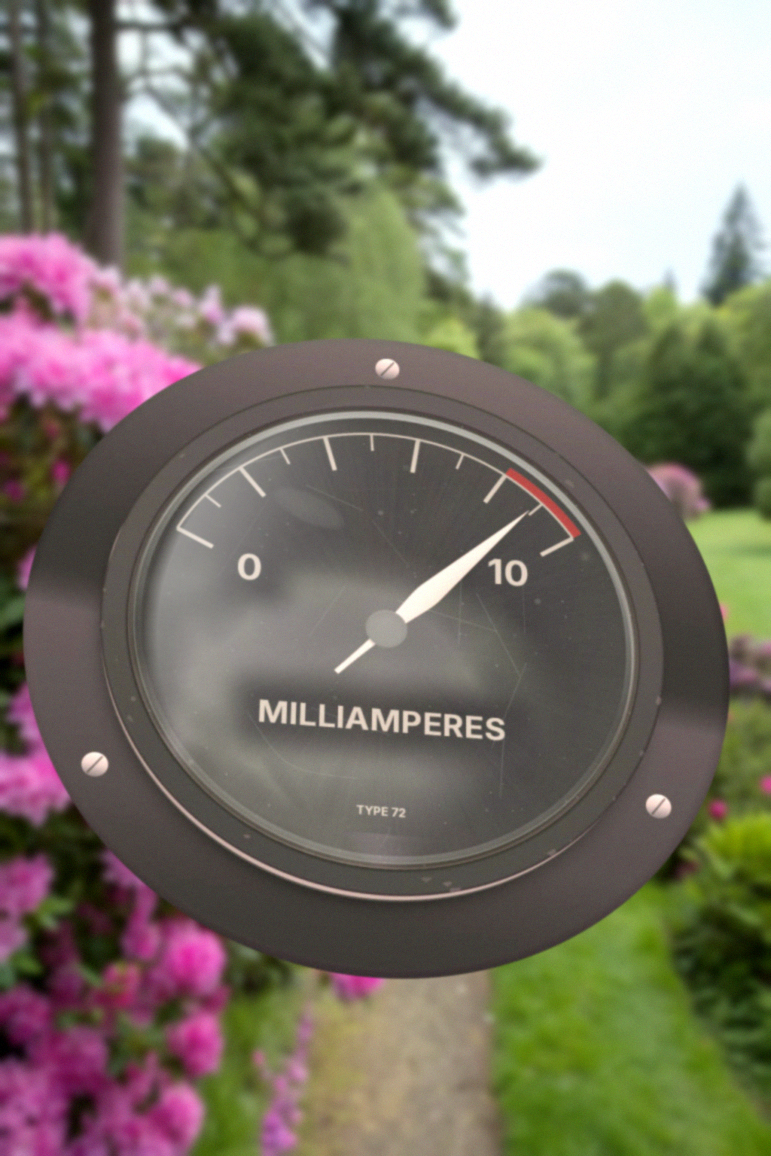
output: 9 mA
